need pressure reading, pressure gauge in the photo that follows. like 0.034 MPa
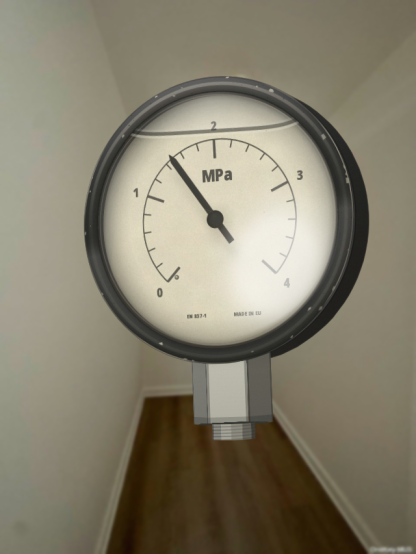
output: 1.5 MPa
